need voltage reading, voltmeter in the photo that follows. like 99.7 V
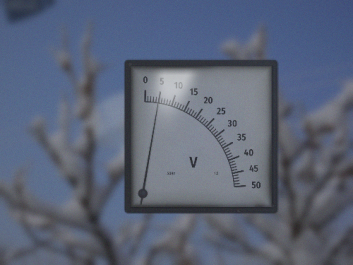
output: 5 V
